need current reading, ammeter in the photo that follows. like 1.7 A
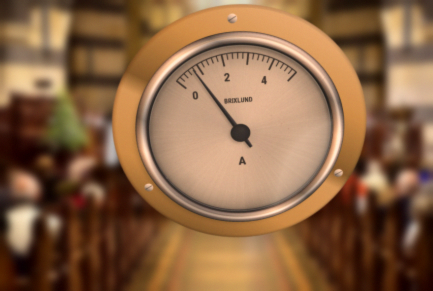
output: 0.8 A
